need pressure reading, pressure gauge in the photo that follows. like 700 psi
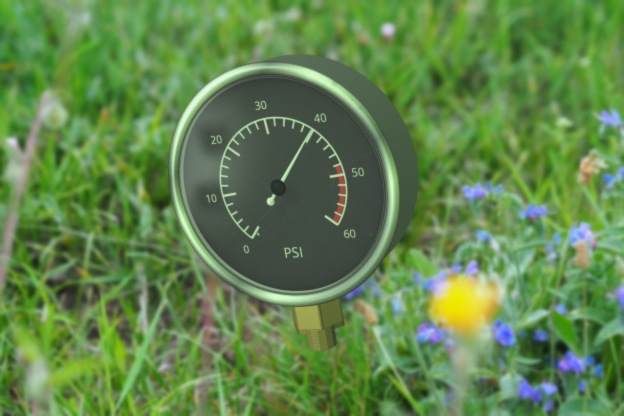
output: 40 psi
